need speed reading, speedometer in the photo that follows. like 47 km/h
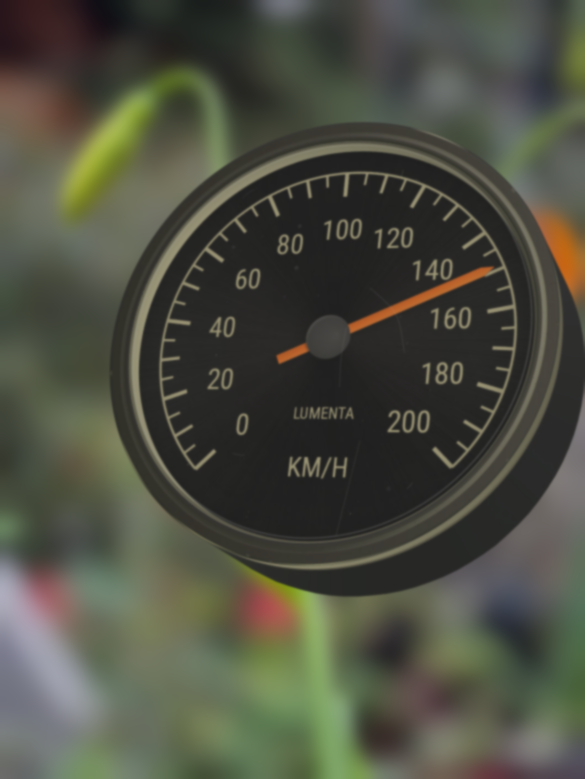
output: 150 km/h
